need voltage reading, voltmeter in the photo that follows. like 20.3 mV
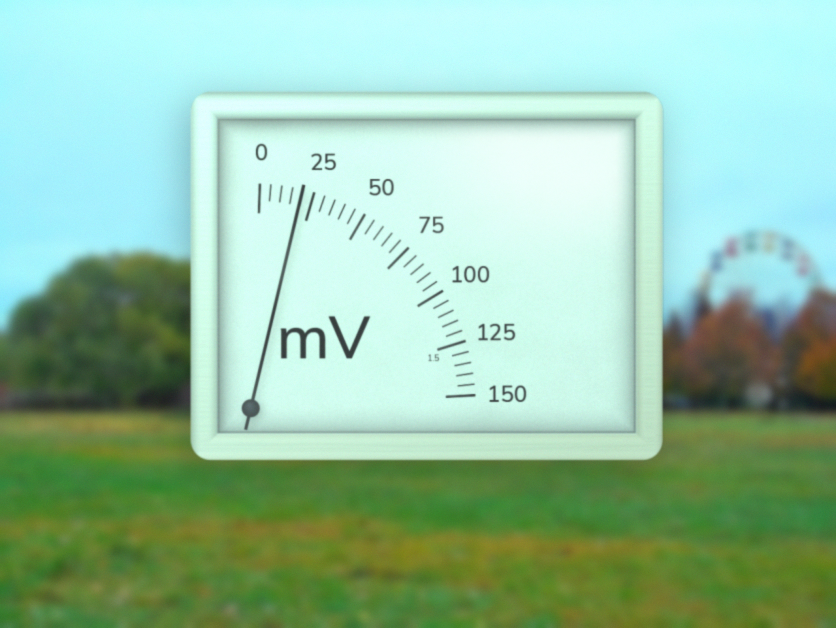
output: 20 mV
